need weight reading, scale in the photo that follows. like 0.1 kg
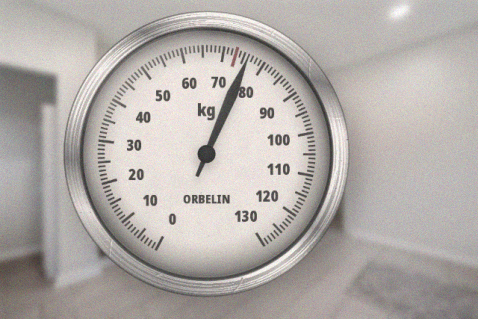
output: 76 kg
